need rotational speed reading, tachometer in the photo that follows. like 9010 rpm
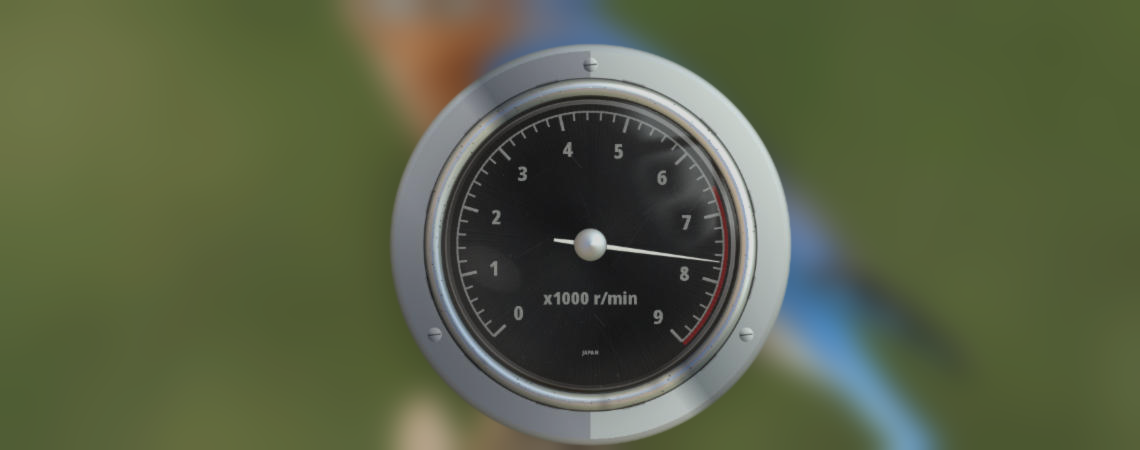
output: 7700 rpm
